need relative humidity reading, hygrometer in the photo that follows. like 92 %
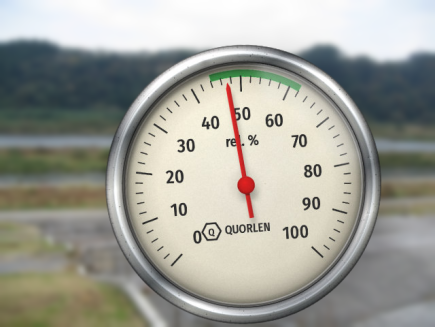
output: 47 %
